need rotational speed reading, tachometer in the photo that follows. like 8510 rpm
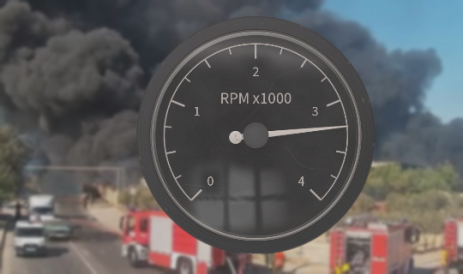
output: 3250 rpm
